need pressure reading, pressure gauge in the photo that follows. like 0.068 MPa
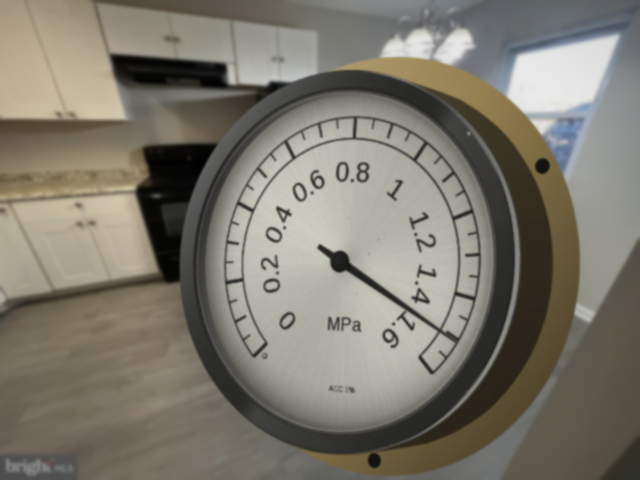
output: 1.5 MPa
